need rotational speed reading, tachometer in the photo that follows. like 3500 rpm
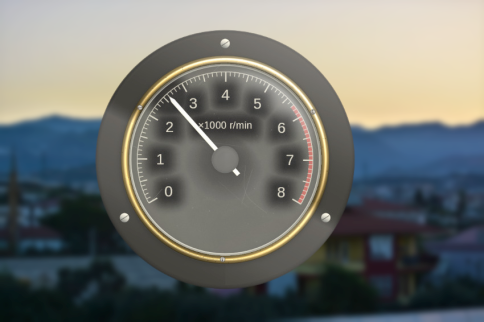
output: 2600 rpm
